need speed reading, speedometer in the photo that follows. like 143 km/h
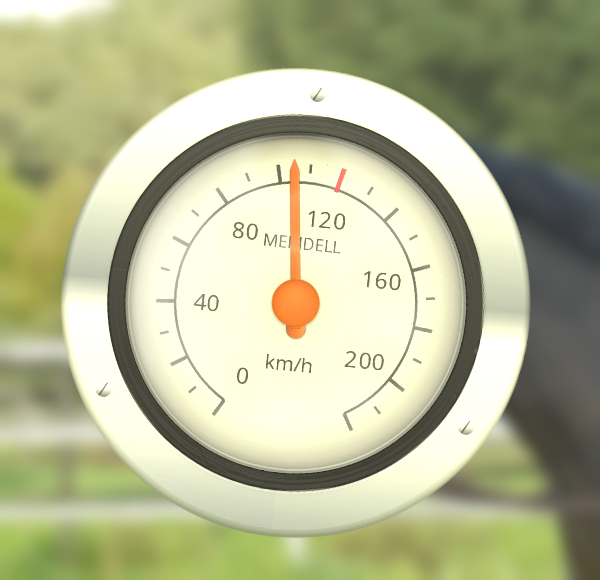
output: 105 km/h
